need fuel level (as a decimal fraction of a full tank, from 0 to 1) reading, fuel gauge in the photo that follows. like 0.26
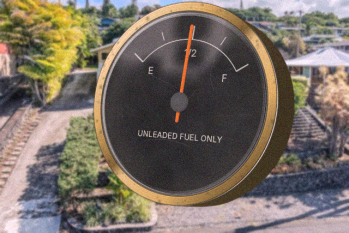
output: 0.5
